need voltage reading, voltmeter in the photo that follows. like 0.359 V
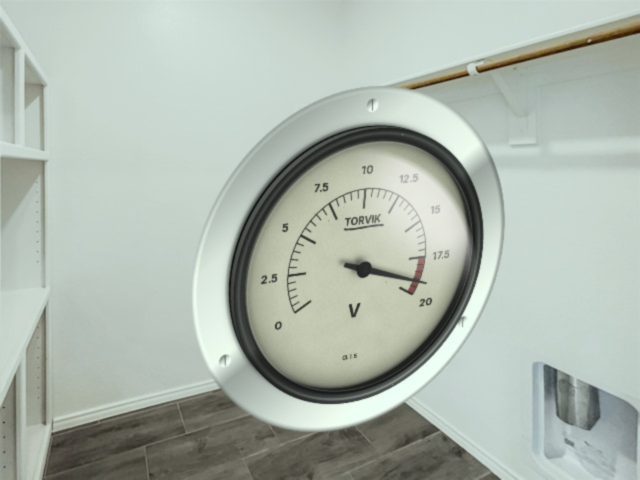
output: 19 V
